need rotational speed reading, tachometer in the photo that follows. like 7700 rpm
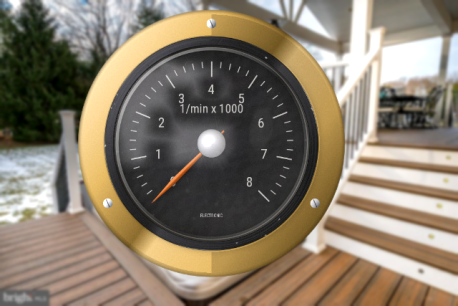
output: 0 rpm
